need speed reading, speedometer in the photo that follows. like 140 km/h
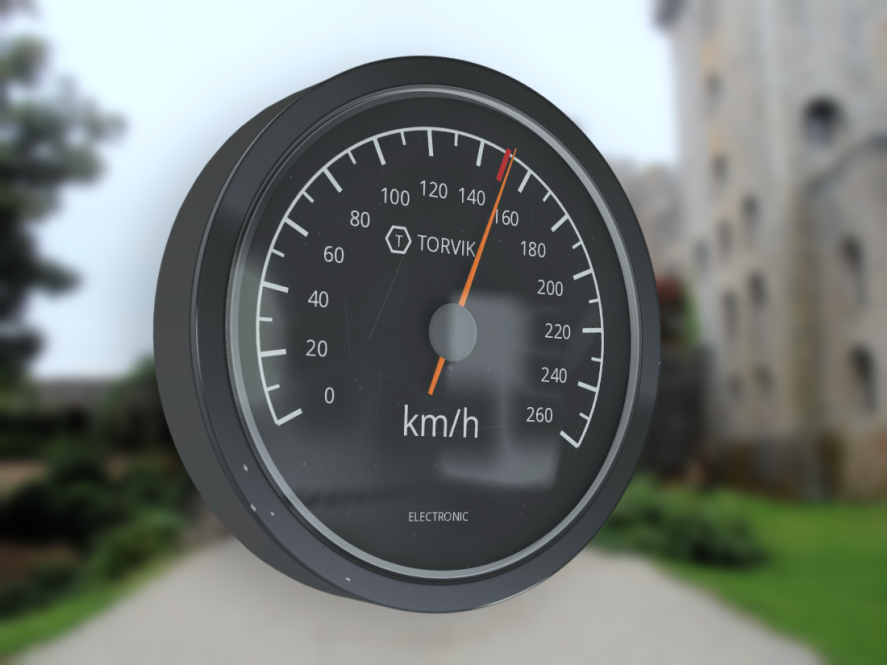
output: 150 km/h
